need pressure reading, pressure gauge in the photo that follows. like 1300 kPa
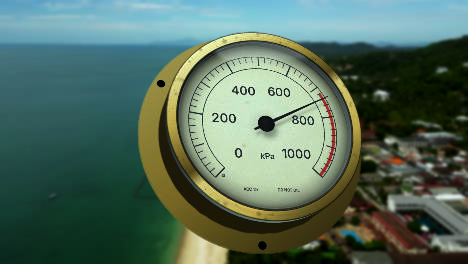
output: 740 kPa
